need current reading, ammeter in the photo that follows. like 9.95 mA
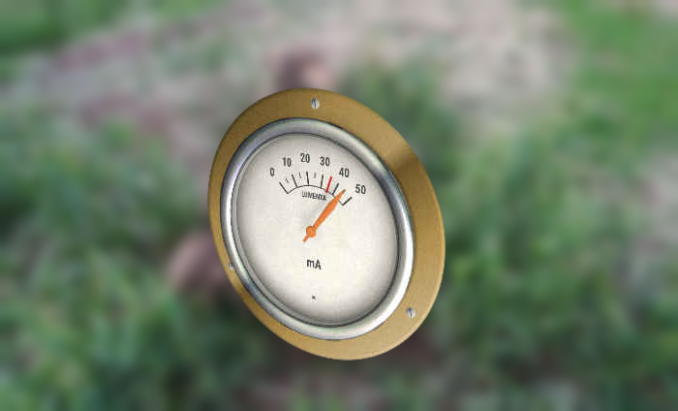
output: 45 mA
